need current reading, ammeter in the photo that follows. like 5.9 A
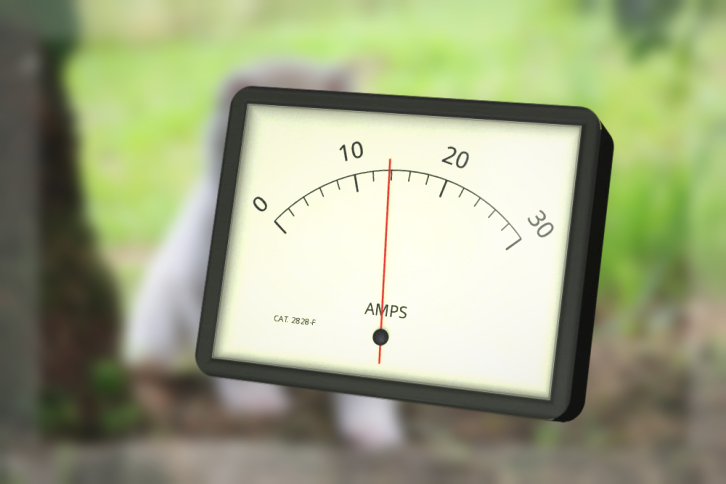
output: 14 A
